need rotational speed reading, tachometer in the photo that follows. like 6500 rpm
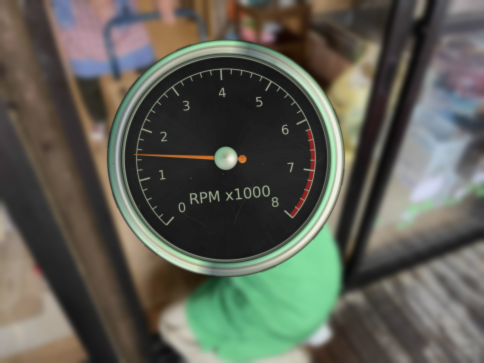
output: 1500 rpm
